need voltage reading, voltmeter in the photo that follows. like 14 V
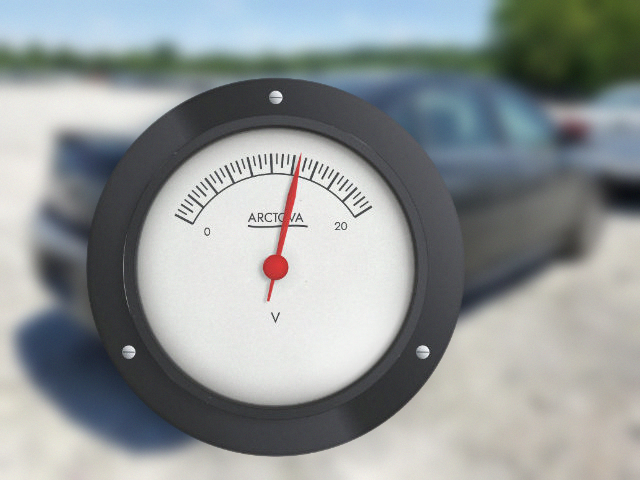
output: 12.5 V
